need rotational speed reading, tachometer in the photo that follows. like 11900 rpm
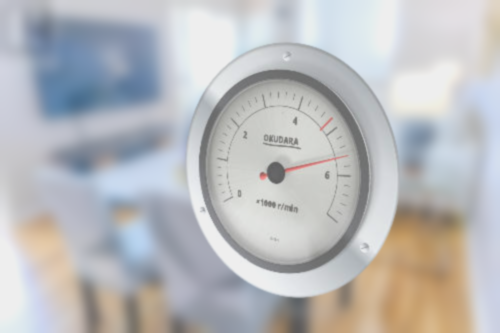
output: 5600 rpm
